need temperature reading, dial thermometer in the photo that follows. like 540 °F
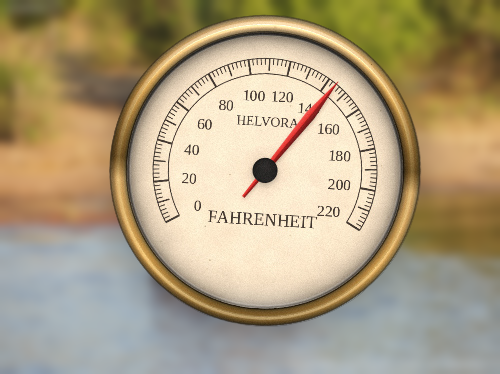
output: 144 °F
